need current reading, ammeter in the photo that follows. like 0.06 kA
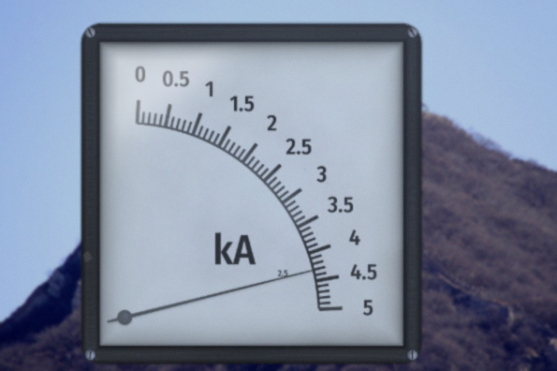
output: 4.3 kA
